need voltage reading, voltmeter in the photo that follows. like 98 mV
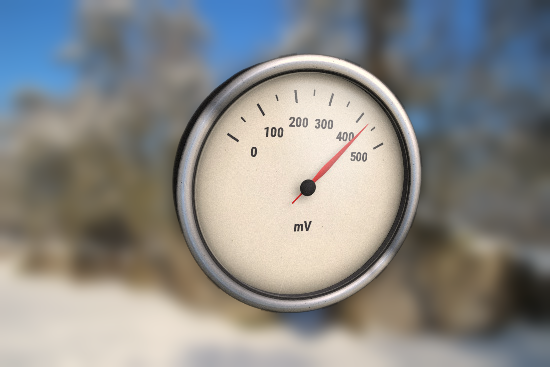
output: 425 mV
